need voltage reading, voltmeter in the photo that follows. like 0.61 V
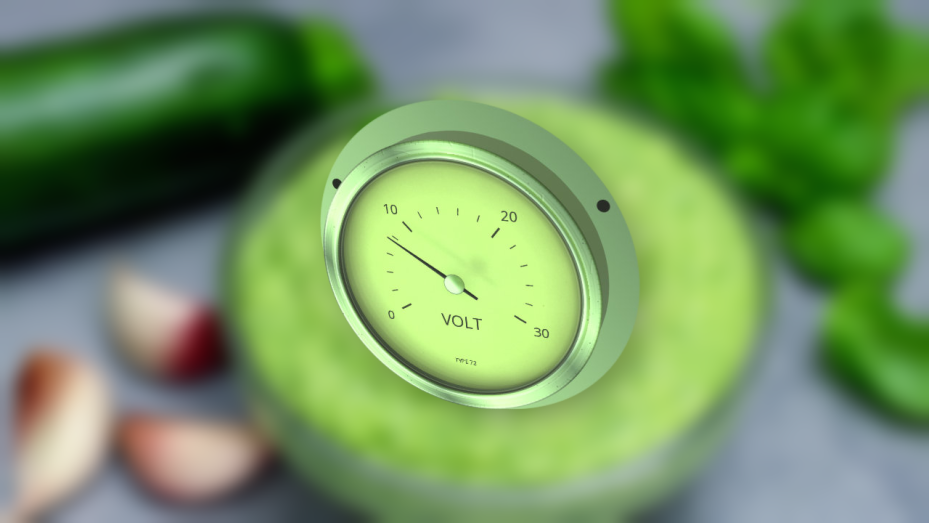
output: 8 V
